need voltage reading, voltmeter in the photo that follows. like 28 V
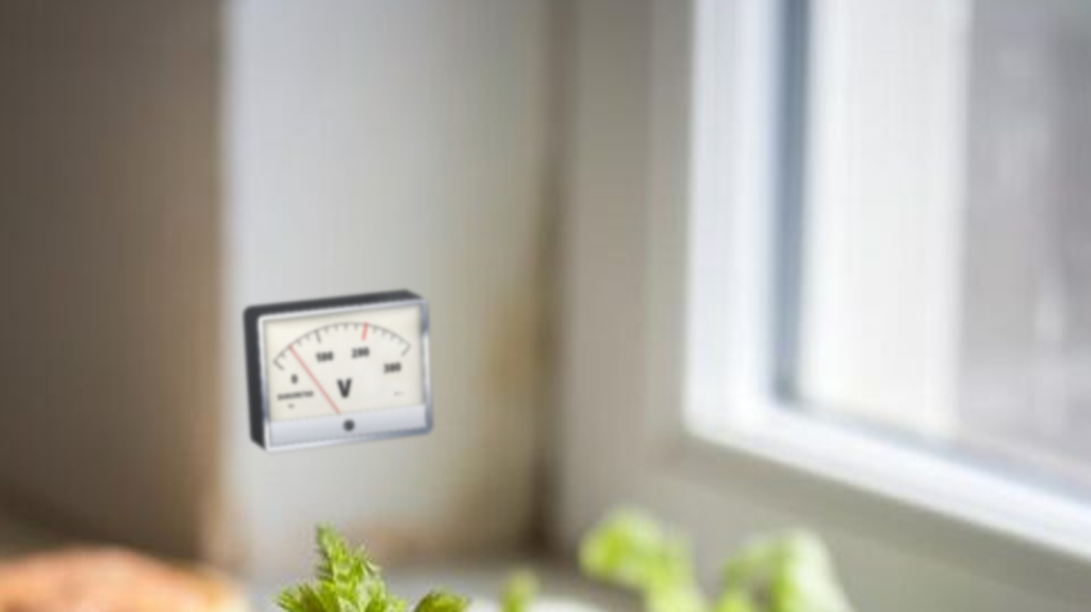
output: 40 V
